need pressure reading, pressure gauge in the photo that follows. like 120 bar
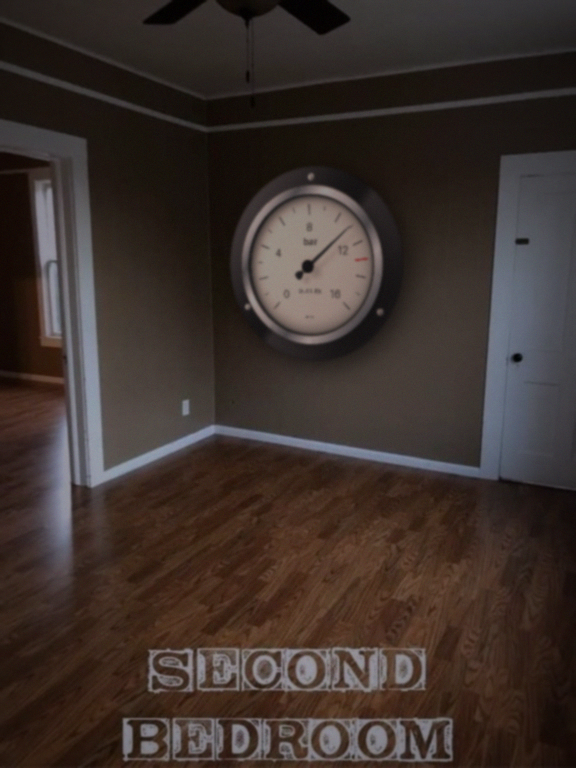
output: 11 bar
